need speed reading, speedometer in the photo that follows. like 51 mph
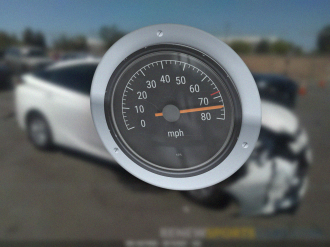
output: 74 mph
